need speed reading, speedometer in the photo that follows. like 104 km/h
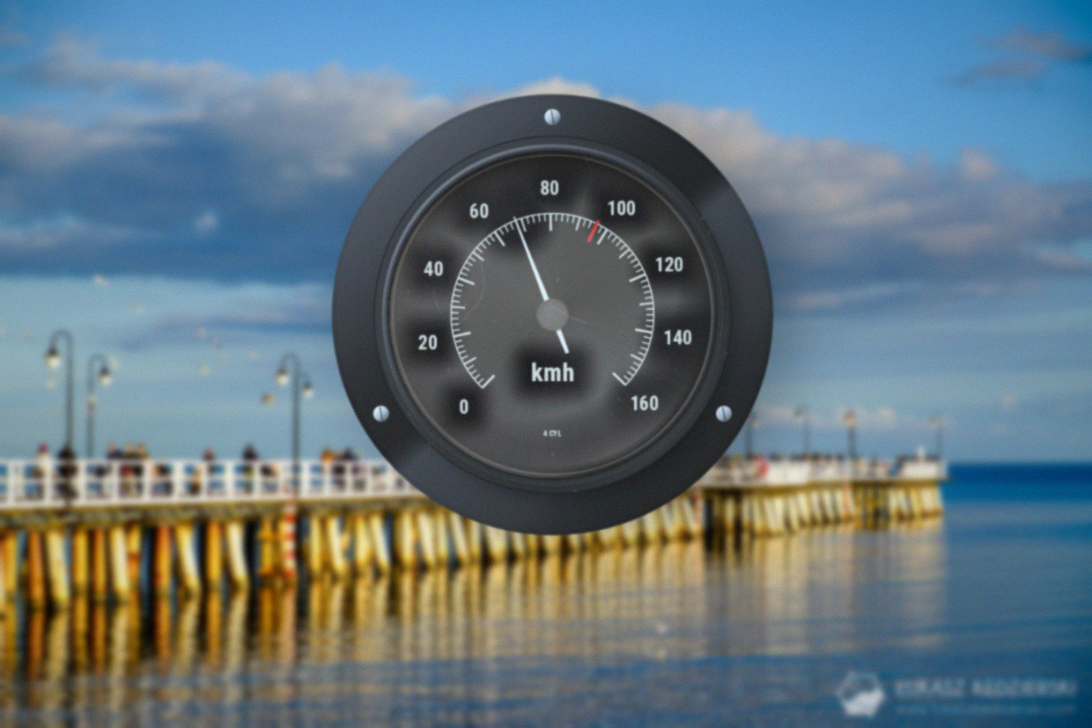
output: 68 km/h
